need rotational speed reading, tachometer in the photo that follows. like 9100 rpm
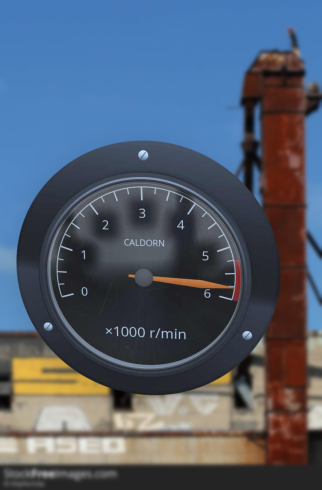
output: 5750 rpm
